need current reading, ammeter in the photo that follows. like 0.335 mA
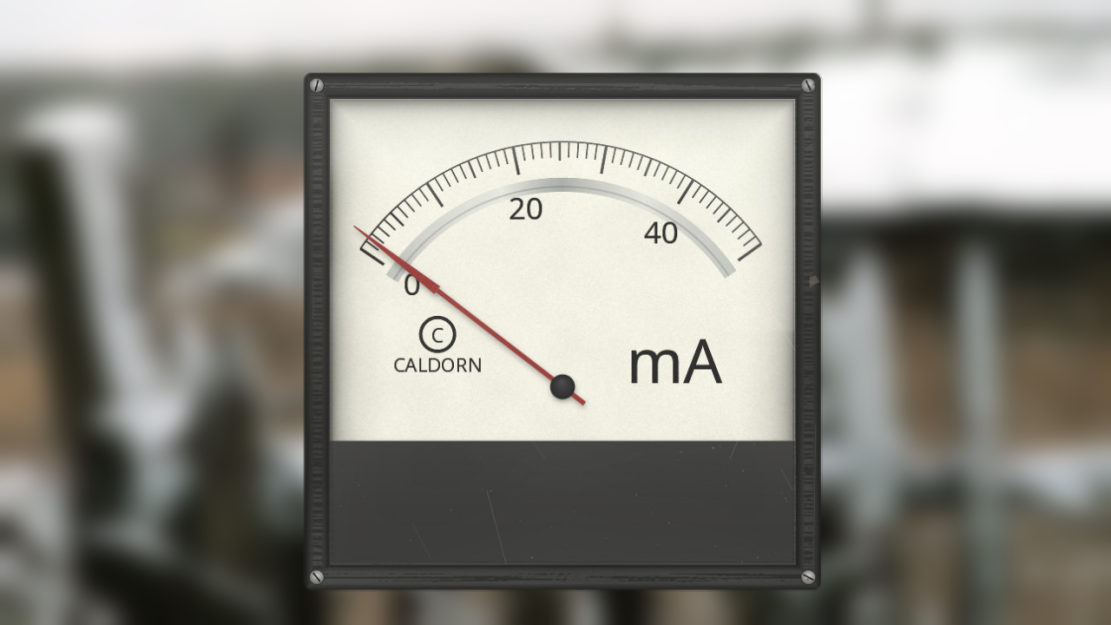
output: 1.5 mA
